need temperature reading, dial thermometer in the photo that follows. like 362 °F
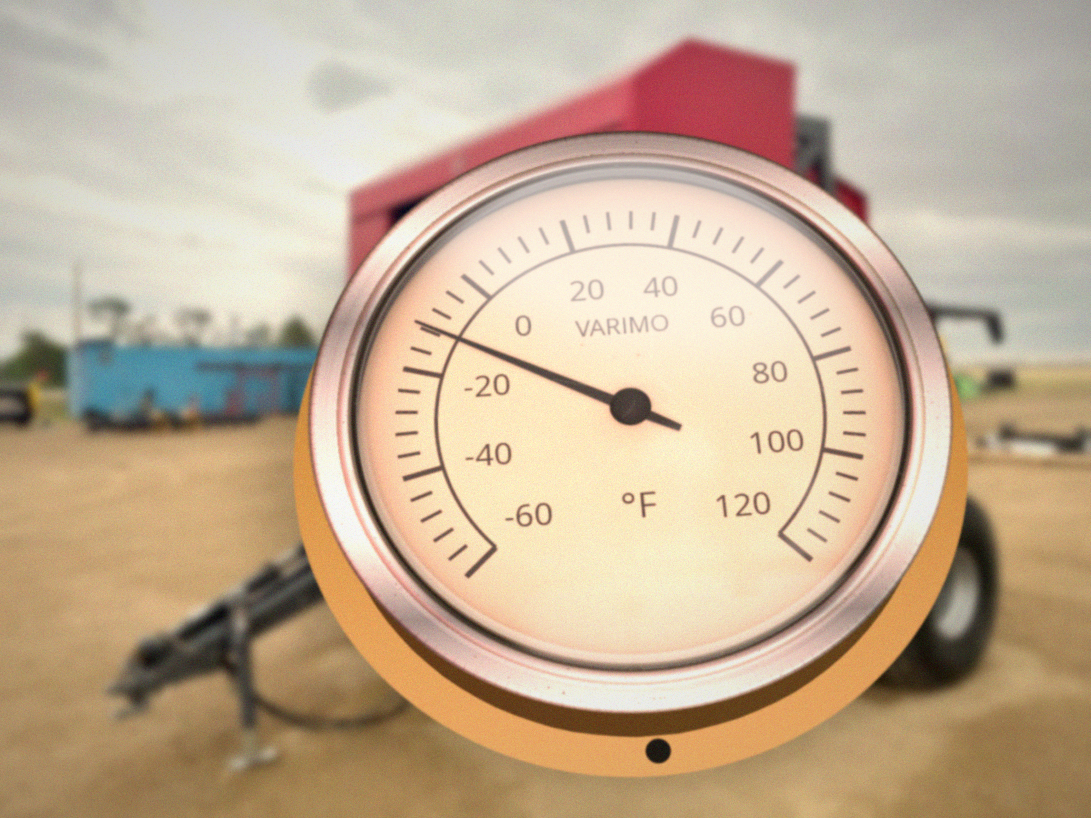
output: -12 °F
